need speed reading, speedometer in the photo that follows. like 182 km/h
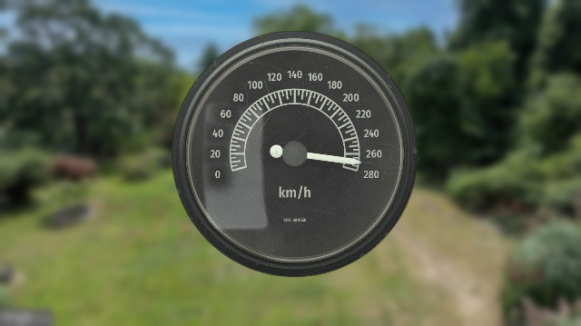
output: 270 km/h
